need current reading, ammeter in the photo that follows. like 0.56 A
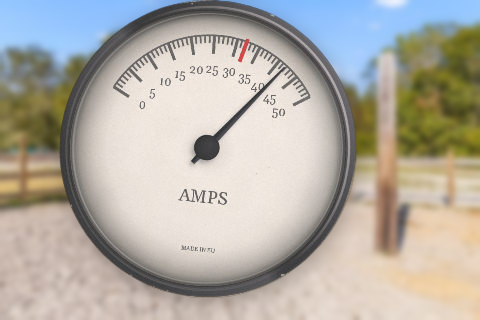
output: 42 A
